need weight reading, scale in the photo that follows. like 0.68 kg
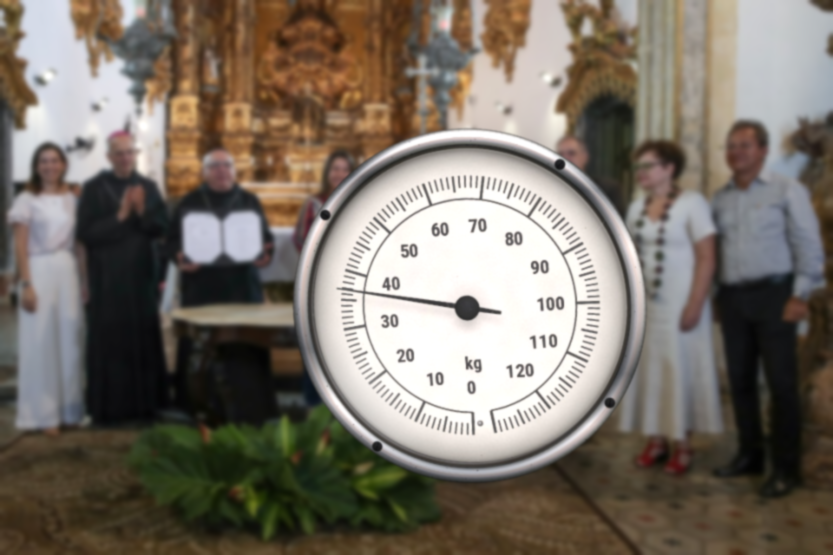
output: 37 kg
